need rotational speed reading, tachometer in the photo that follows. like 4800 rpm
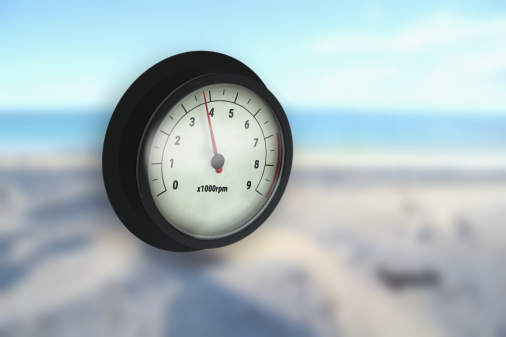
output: 3750 rpm
